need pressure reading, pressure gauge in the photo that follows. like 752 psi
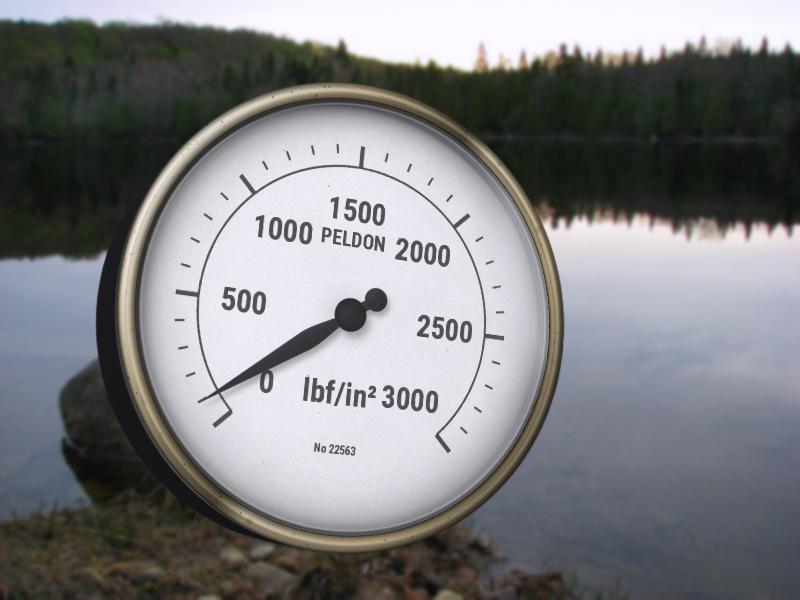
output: 100 psi
